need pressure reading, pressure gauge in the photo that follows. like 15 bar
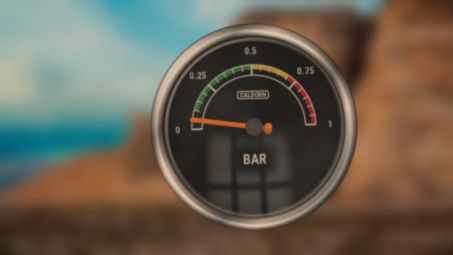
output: 0.05 bar
